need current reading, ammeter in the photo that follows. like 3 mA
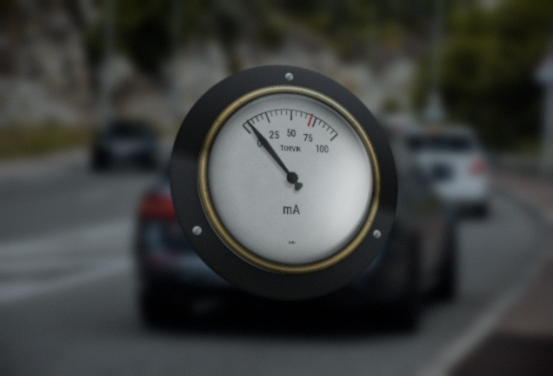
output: 5 mA
